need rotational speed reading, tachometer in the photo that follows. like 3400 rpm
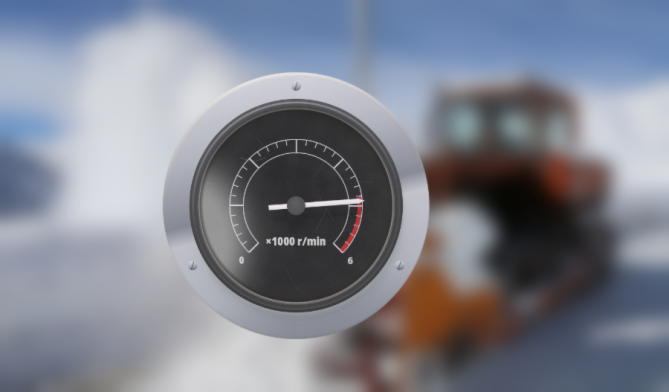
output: 4900 rpm
